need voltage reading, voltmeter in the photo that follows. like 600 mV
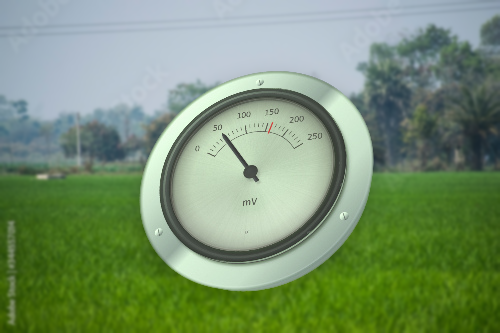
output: 50 mV
